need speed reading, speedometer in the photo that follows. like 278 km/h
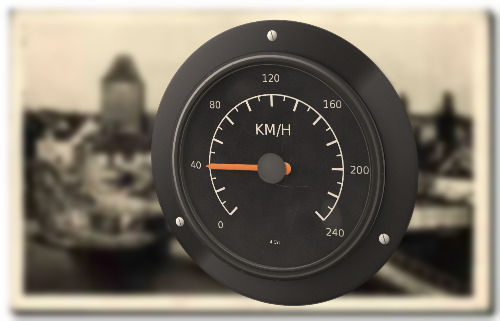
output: 40 km/h
